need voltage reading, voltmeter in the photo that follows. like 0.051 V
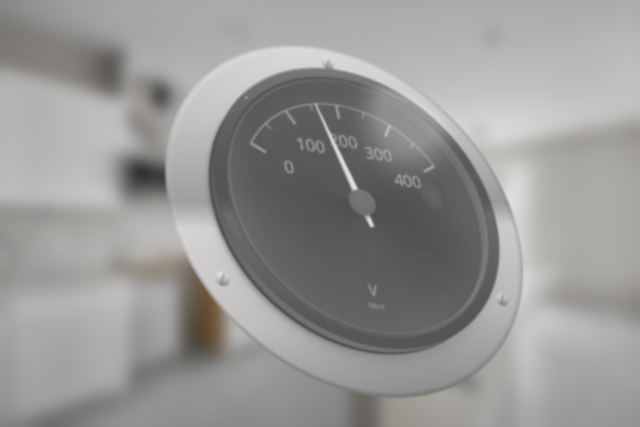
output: 150 V
